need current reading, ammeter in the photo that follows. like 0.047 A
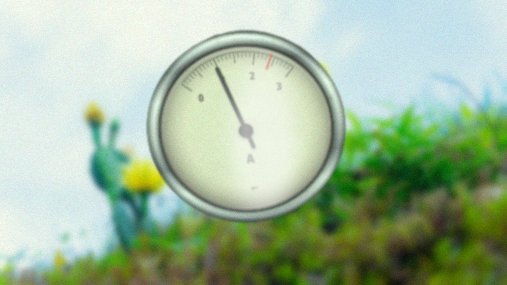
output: 1 A
